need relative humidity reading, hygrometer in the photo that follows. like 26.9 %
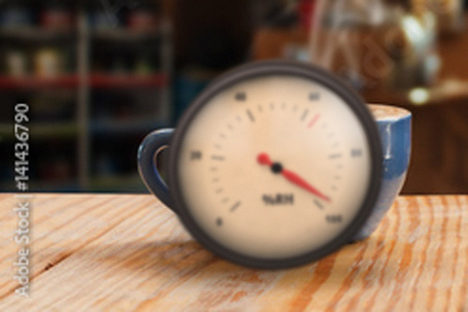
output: 96 %
